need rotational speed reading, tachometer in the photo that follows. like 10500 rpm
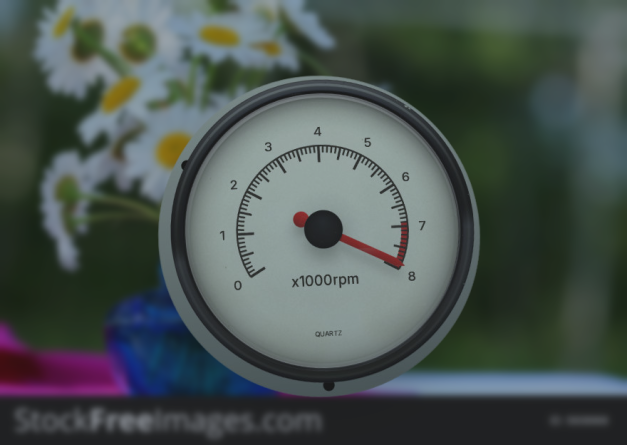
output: 7900 rpm
